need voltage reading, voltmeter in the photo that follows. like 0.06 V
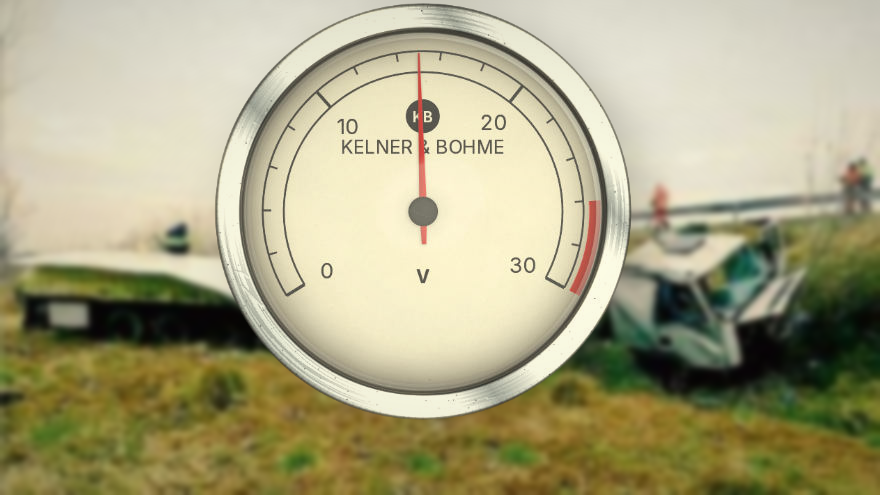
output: 15 V
